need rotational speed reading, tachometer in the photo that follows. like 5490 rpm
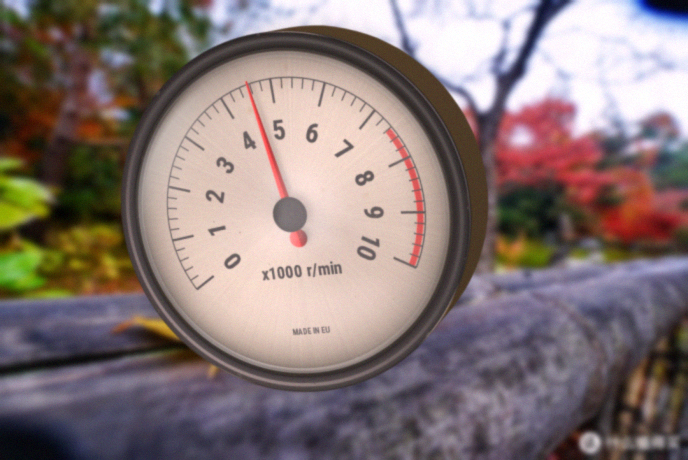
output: 4600 rpm
